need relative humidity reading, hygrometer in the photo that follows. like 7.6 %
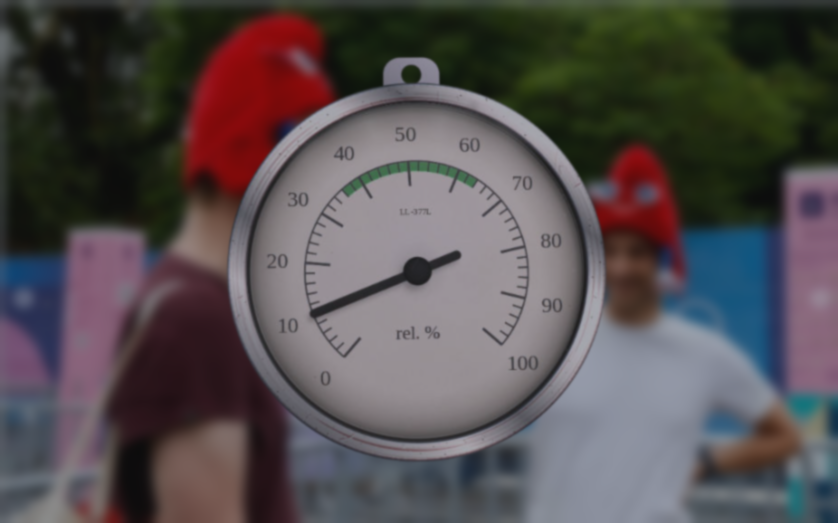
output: 10 %
